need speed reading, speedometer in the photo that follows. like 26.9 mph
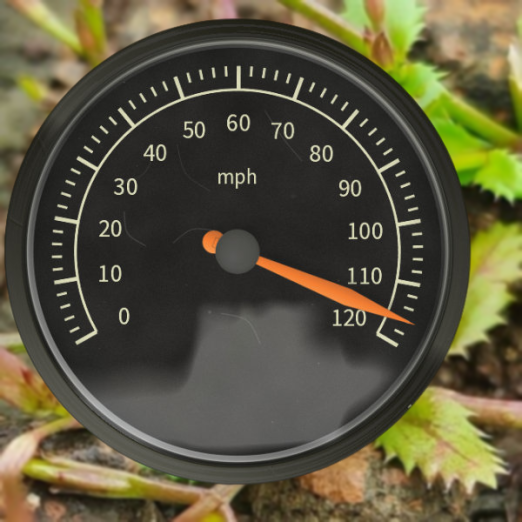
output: 116 mph
